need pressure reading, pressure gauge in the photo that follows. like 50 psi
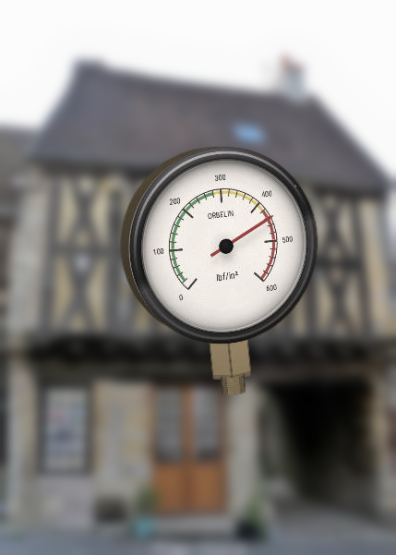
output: 440 psi
